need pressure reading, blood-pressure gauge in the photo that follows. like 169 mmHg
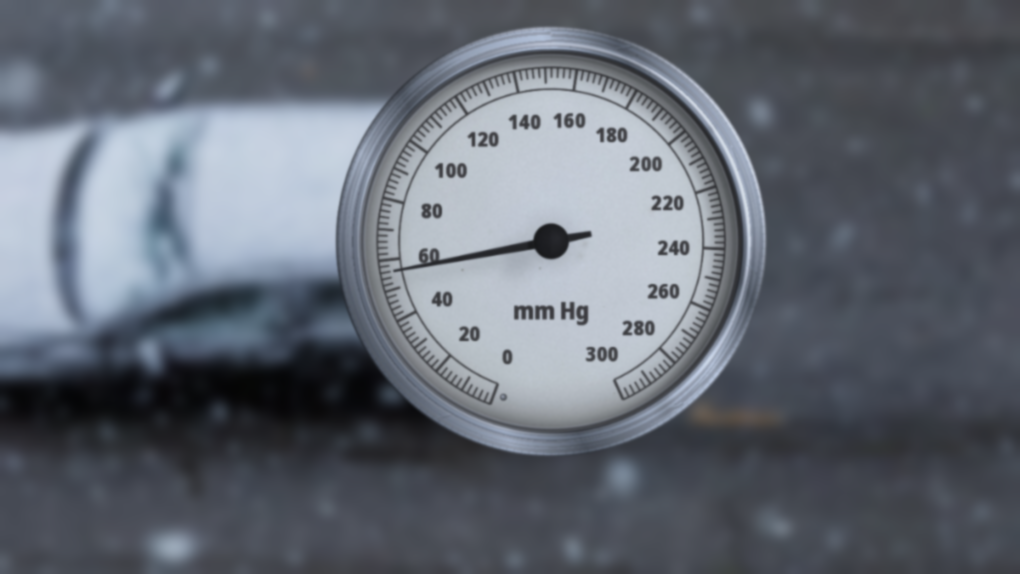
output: 56 mmHg
